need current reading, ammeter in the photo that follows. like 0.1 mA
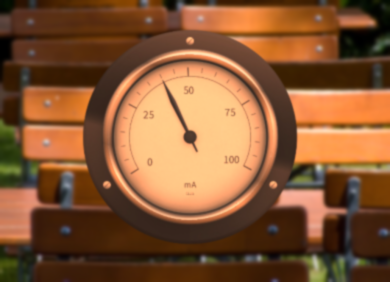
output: 40 mA
